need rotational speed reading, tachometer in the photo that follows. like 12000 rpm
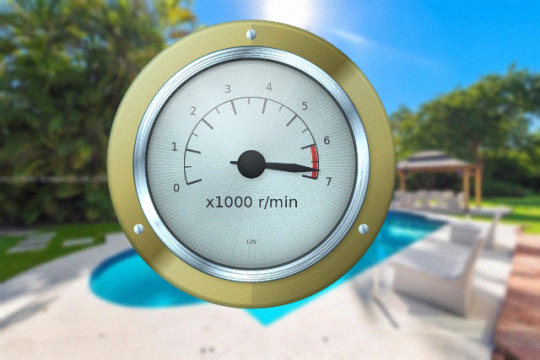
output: 6750 rpm
